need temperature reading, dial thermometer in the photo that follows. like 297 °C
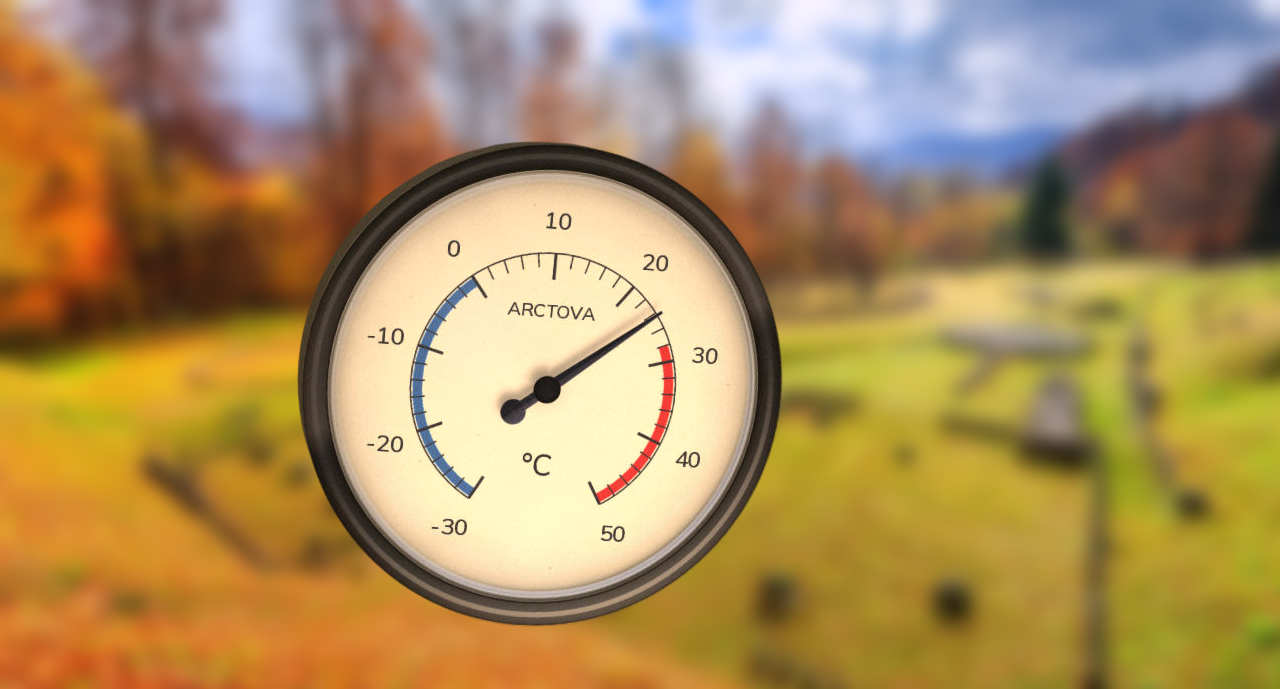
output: 24 °C
